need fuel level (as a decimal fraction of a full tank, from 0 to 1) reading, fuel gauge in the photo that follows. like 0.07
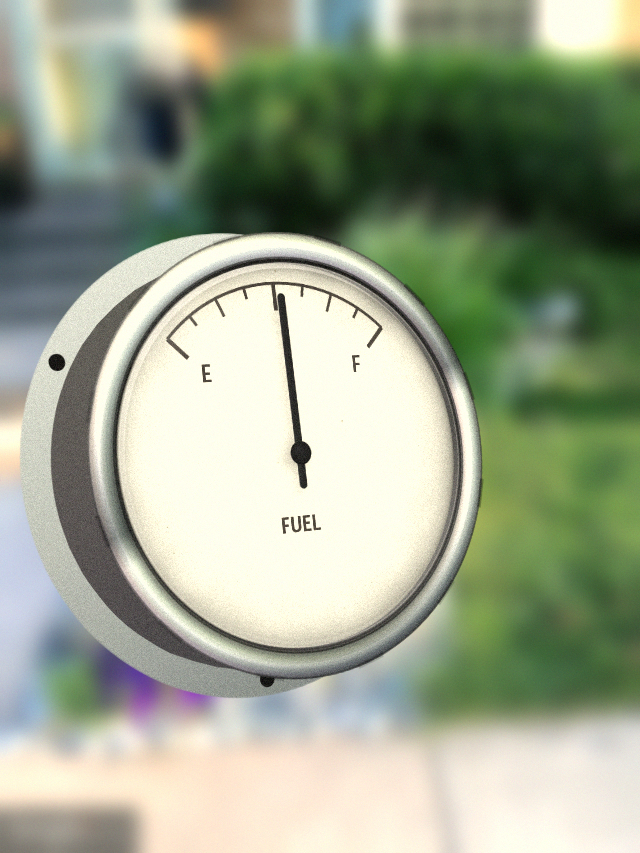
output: 0.5
